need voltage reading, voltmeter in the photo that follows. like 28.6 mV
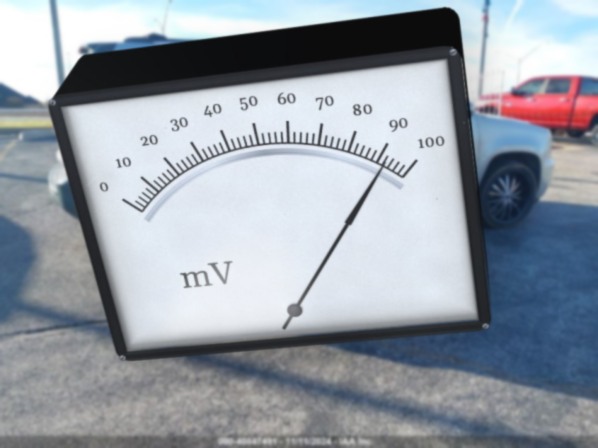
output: 92 mV
